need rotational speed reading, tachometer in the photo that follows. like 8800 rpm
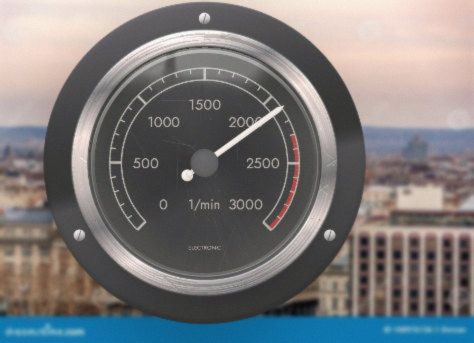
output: 2100 rpm
